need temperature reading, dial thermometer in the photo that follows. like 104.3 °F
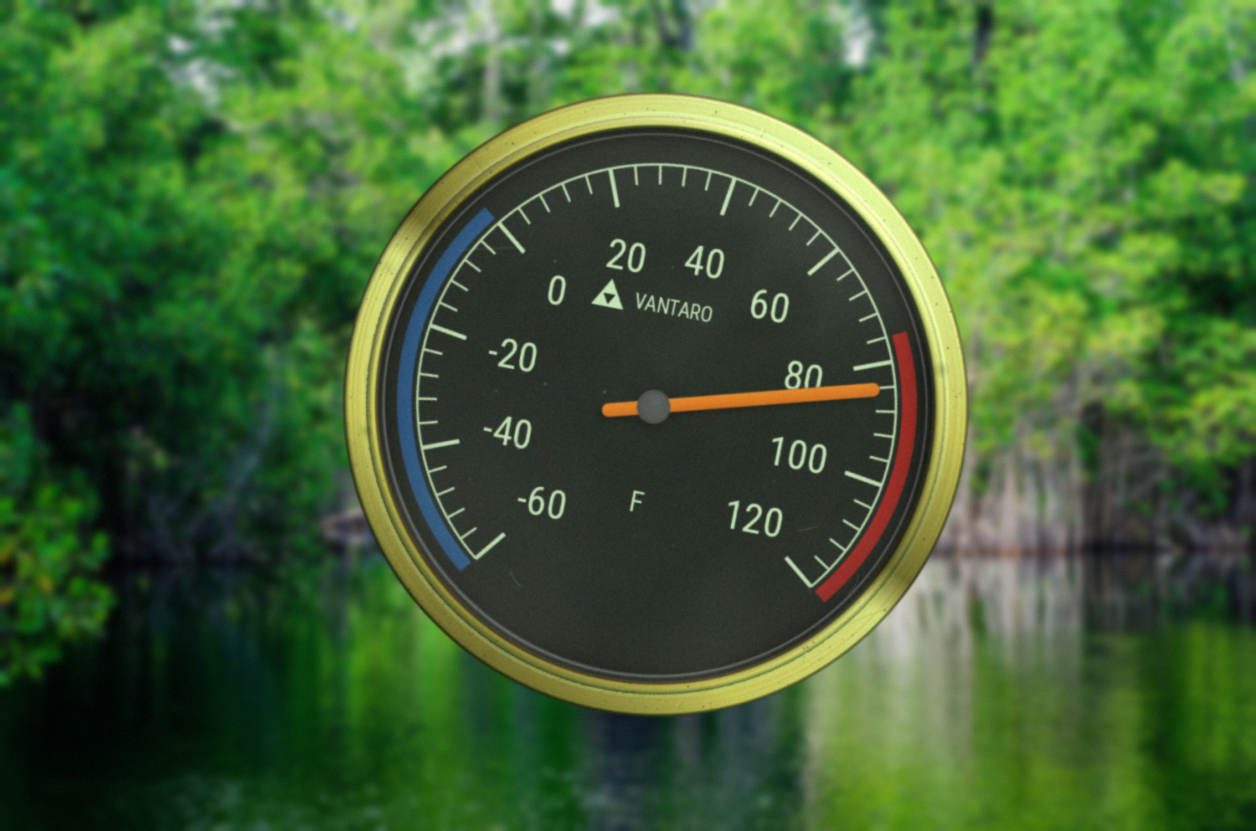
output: 84 °F
